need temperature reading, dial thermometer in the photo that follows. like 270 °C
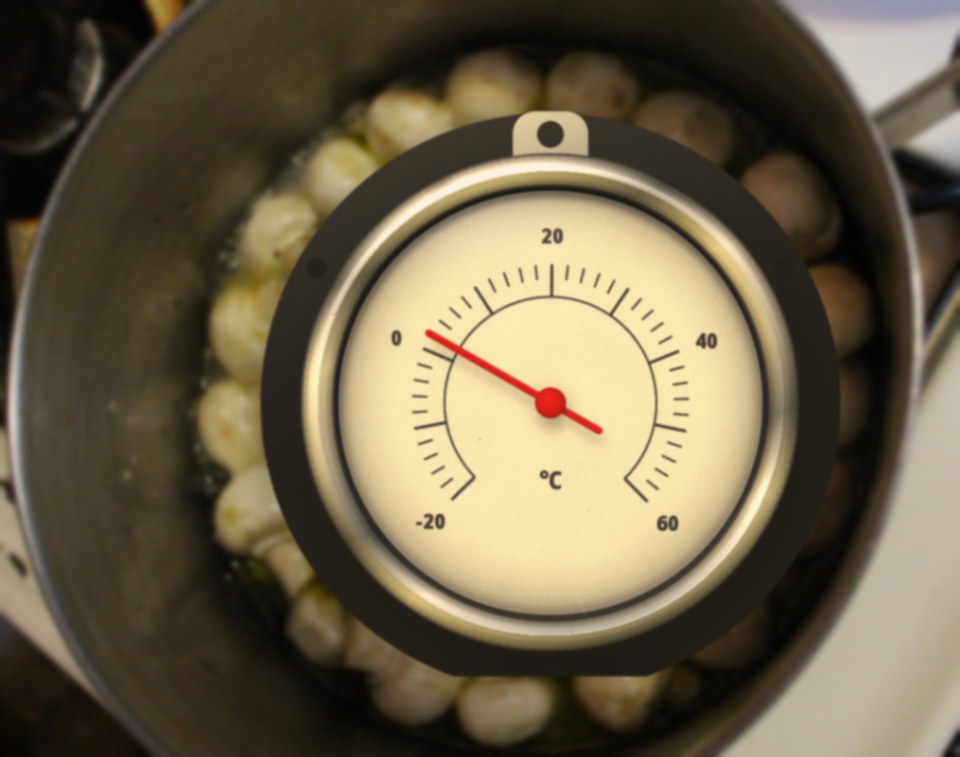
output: 2 °C
